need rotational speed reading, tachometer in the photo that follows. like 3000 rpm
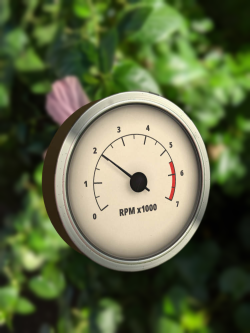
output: 2000 rpm
